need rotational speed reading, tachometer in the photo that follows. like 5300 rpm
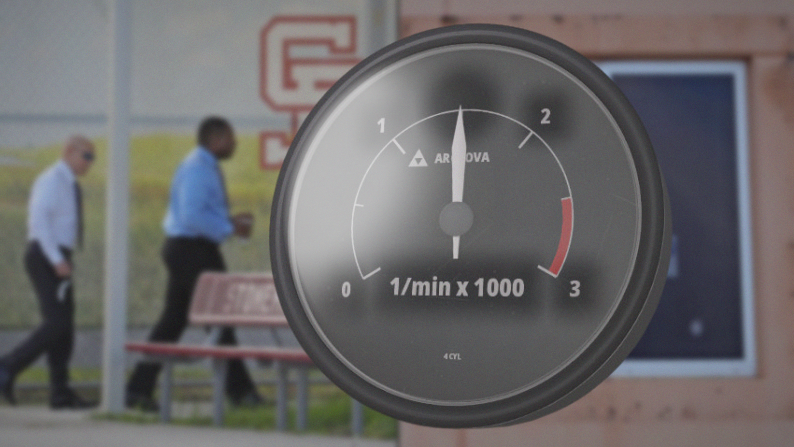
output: 1500 rpm
